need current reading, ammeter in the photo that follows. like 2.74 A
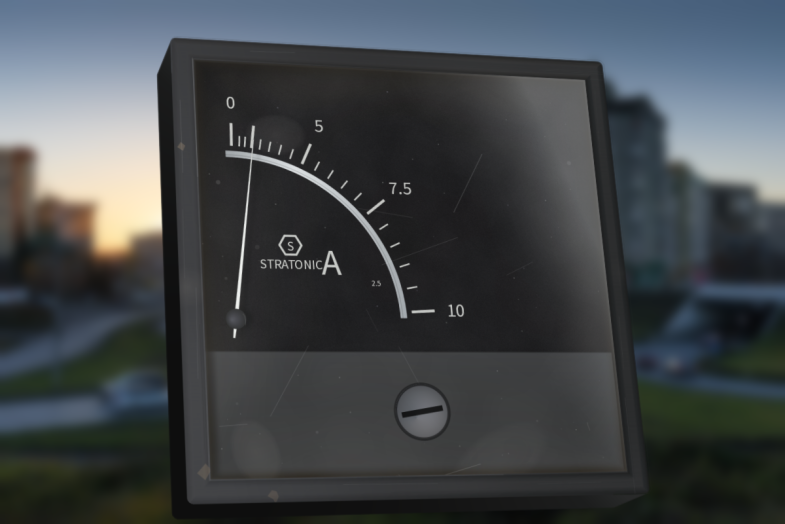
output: 2.5 A
